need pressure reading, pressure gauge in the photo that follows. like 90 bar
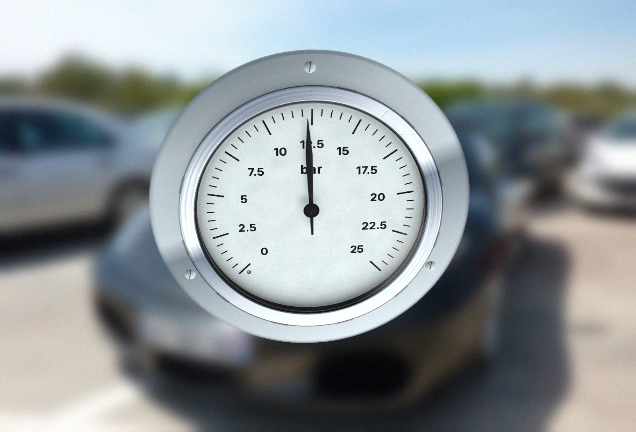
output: 12.25 bar
